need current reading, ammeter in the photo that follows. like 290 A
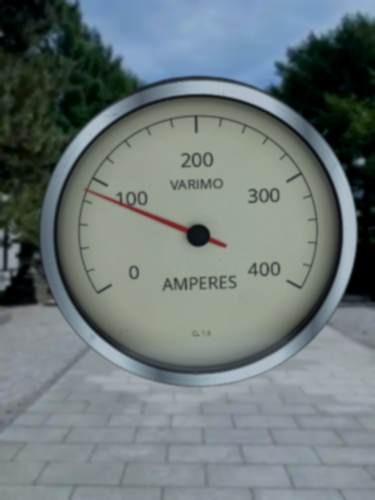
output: 90 A
